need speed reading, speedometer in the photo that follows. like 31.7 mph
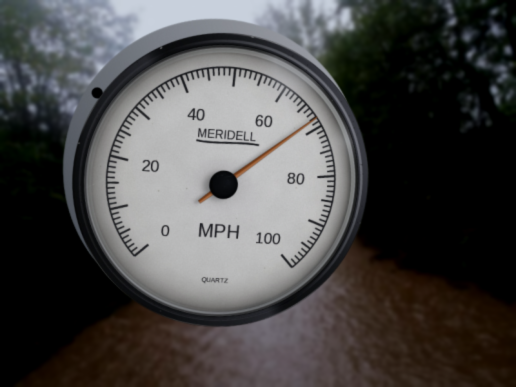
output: 68 mph
